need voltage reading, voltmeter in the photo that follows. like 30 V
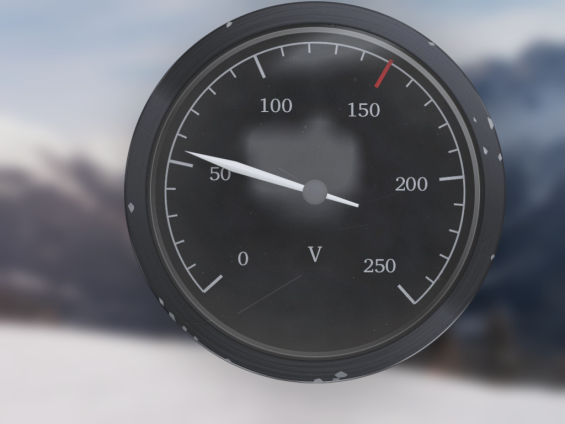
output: 55 V
